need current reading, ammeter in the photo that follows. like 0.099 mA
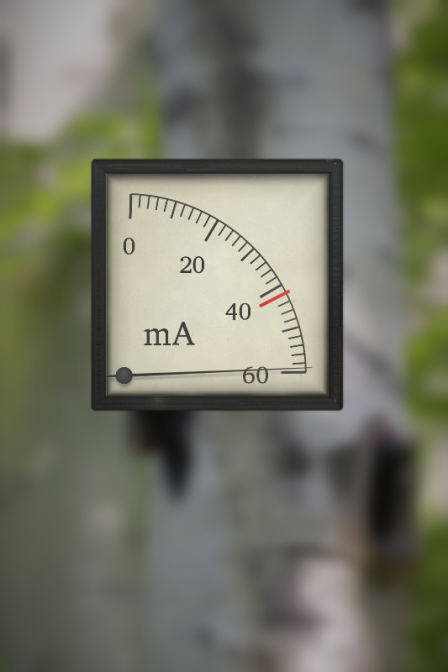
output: 59 mA
